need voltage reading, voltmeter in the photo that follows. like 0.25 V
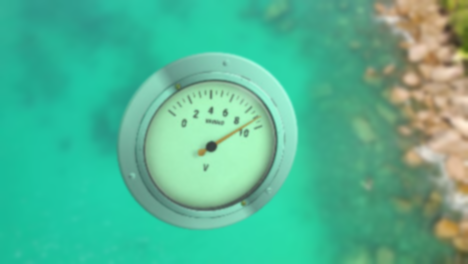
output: 9 V
